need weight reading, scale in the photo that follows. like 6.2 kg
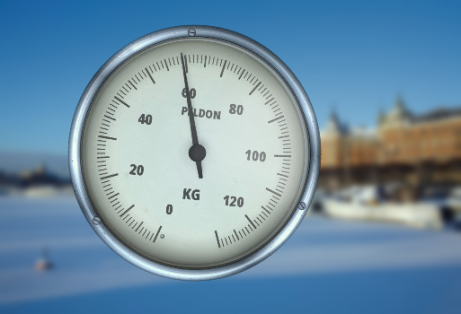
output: 59 kg
